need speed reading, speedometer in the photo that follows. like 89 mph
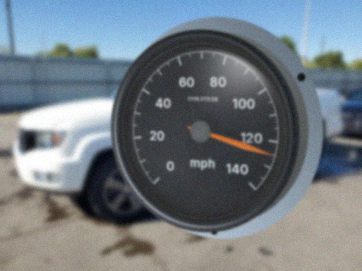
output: 125 mph
